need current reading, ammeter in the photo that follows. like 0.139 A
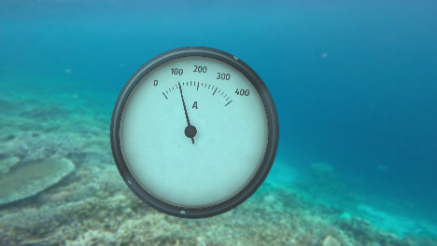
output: 100 A
